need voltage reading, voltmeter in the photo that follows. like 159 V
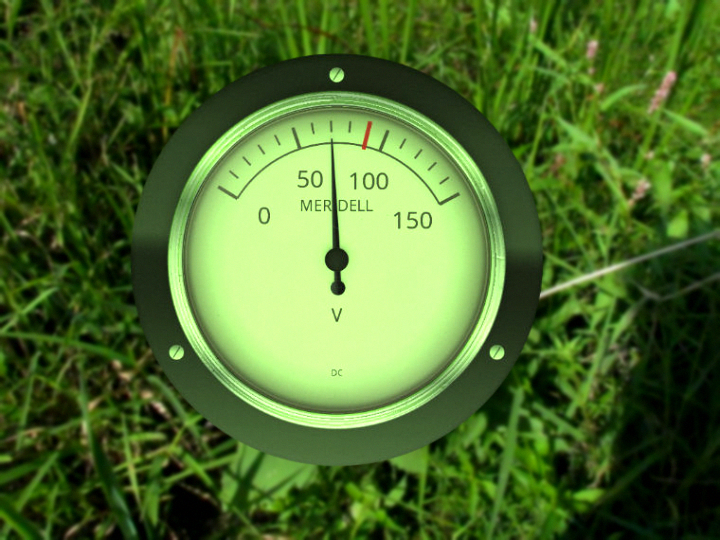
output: 70 V
